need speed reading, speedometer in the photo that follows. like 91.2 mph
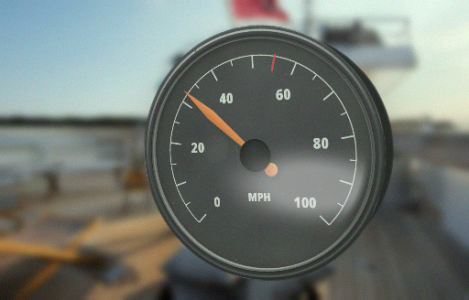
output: 32.5 mph
